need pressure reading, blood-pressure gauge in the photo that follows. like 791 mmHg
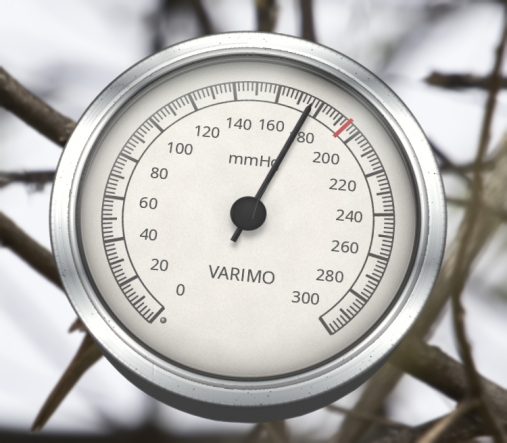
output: 176 mmHg
